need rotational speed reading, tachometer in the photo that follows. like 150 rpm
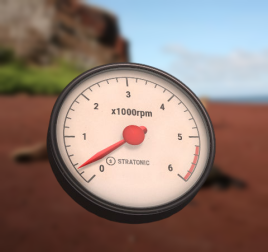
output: 300 rpm
